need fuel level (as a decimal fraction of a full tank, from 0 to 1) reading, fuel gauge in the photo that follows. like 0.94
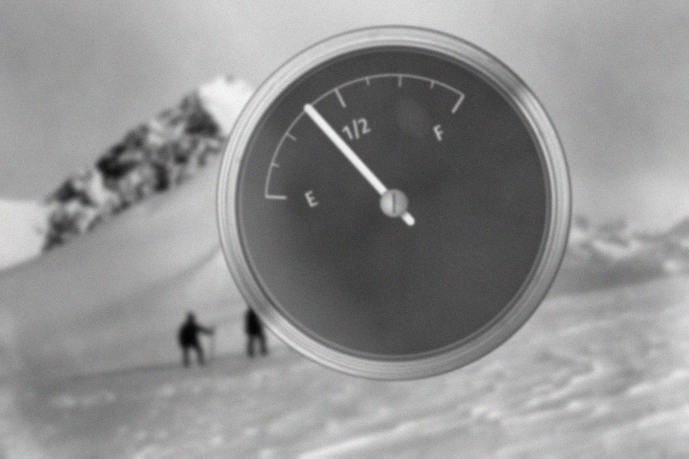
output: 0.375
